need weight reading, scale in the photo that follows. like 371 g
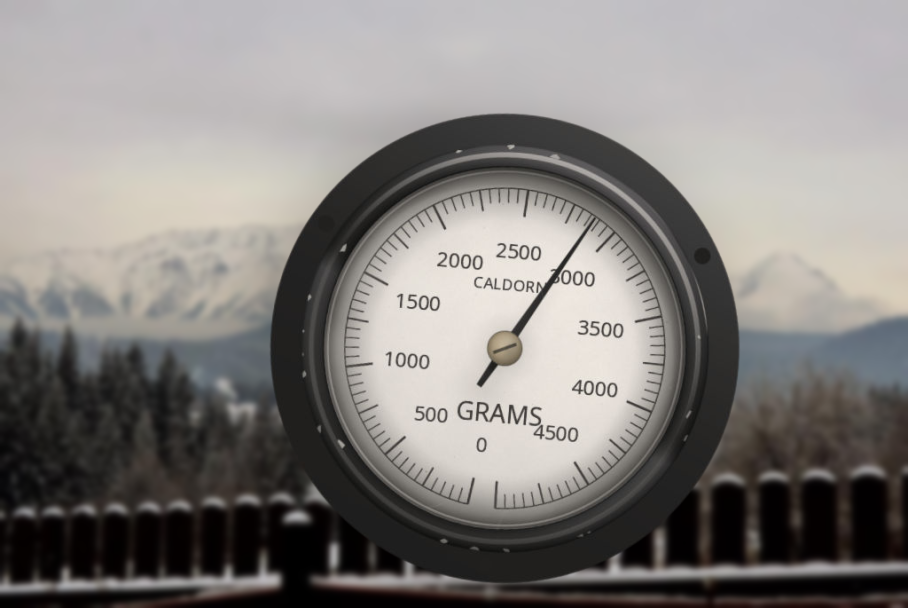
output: 2875 g
